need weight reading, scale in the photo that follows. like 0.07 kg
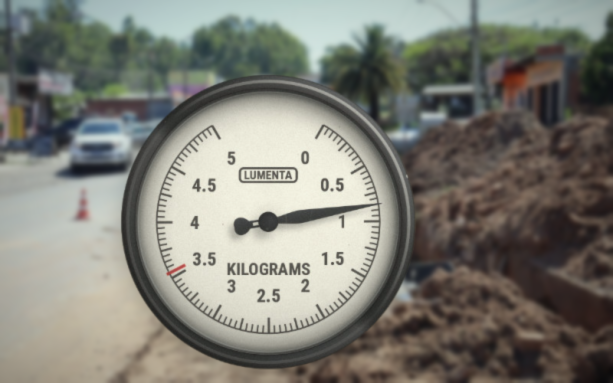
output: 0.85 kg
